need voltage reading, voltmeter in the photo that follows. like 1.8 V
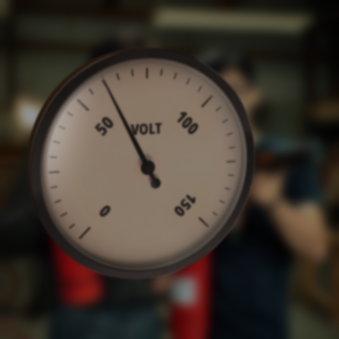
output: 60 V
